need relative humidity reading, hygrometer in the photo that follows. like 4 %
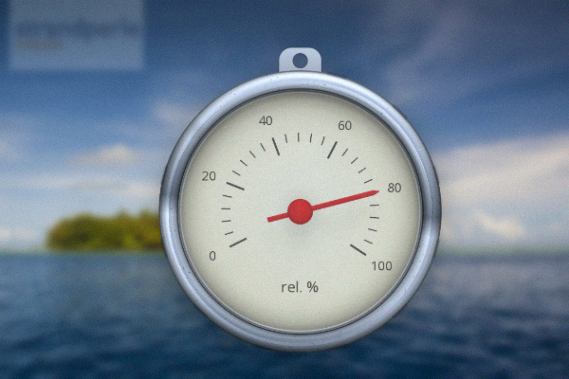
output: 80 %
